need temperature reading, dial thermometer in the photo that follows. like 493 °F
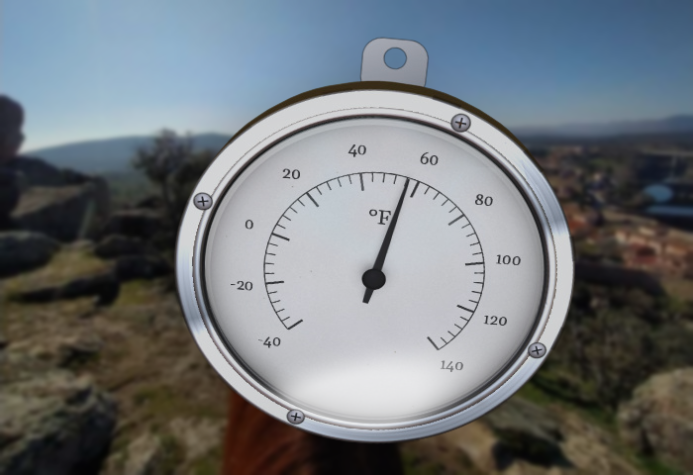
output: 56 °F
